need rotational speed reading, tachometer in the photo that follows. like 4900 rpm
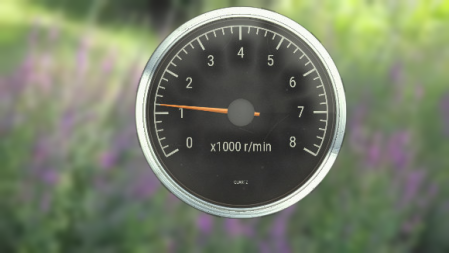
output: 1200 rpm
